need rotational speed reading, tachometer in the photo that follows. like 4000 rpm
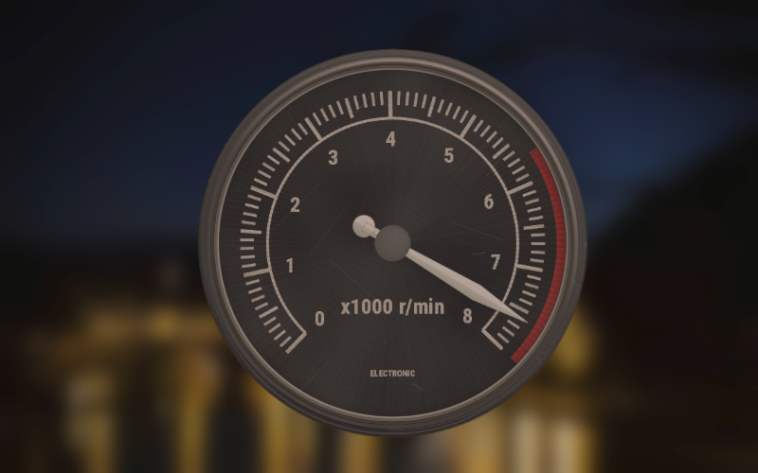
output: 7600 rpm
